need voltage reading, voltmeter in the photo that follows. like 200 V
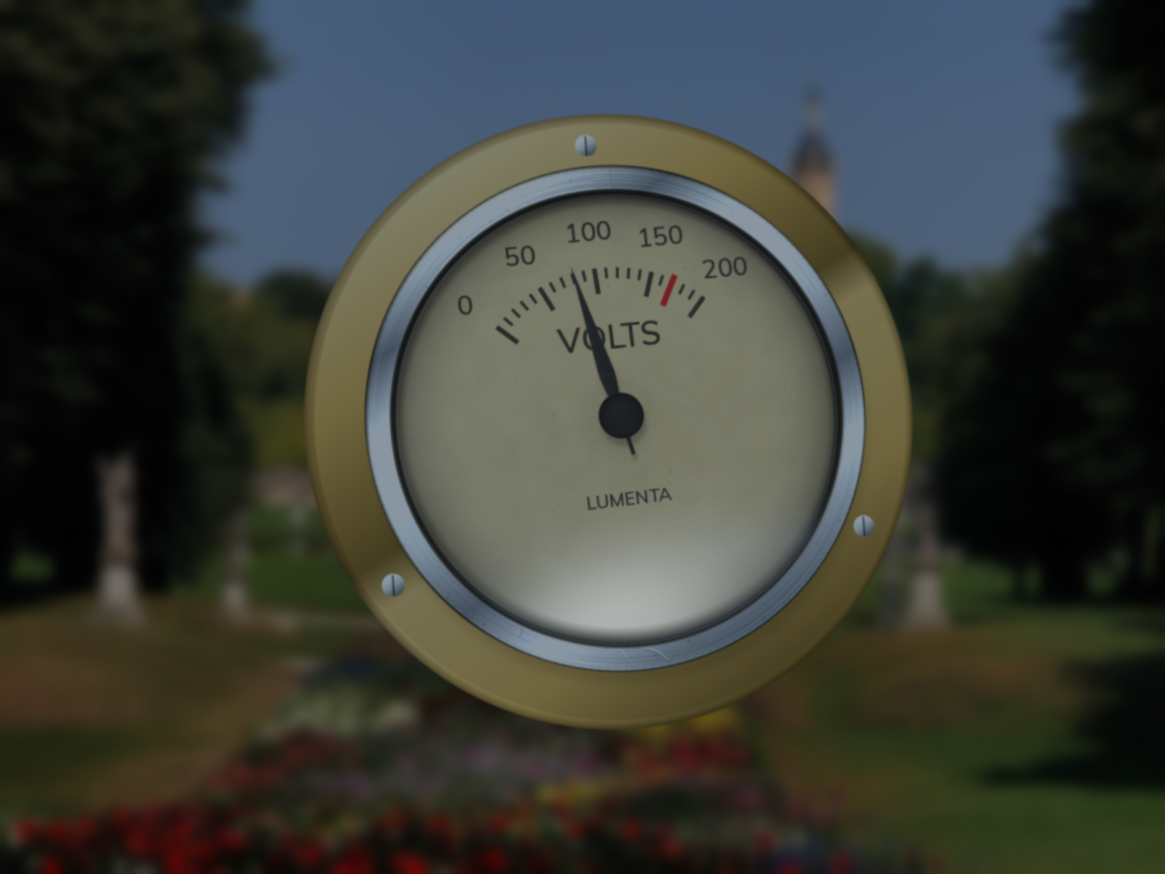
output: 80 V
